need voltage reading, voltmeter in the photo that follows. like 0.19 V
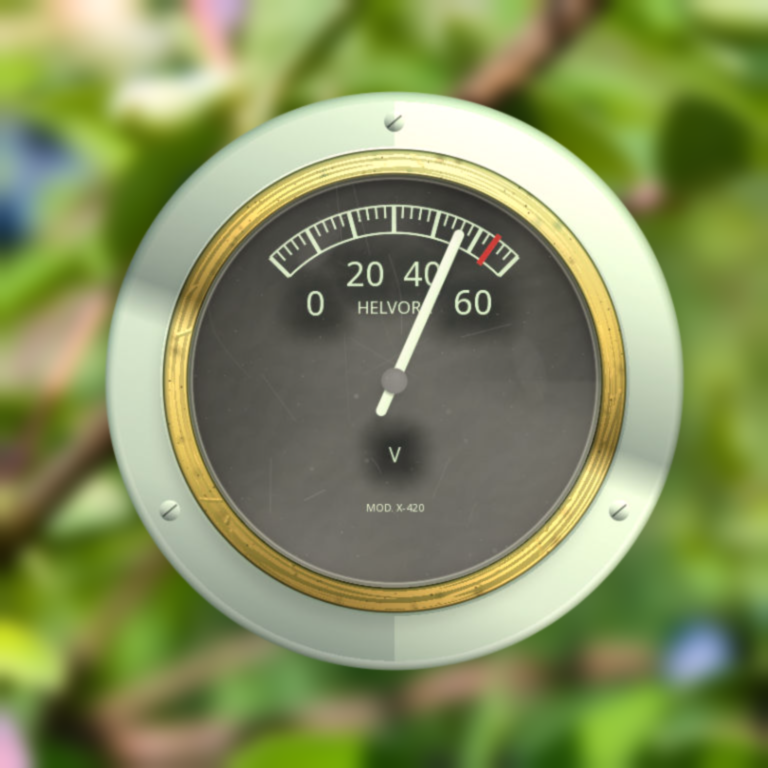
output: 46 V
